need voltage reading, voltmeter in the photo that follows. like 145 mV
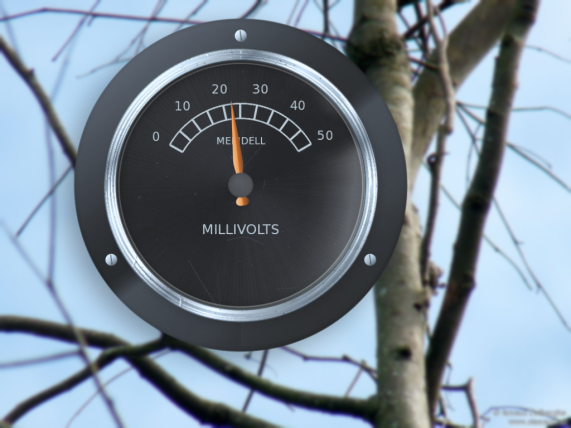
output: 22.5 mV
